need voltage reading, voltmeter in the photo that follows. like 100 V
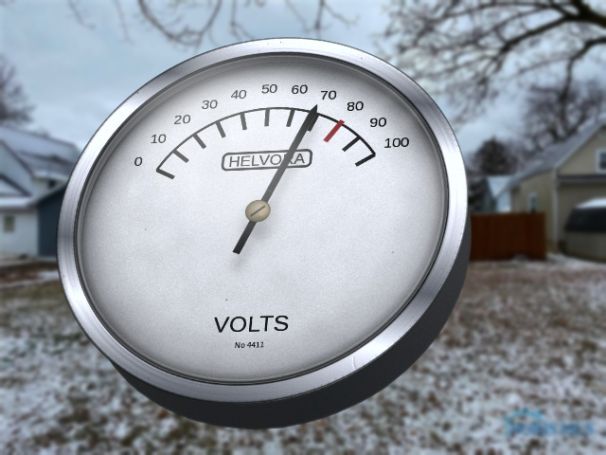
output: 70 V
